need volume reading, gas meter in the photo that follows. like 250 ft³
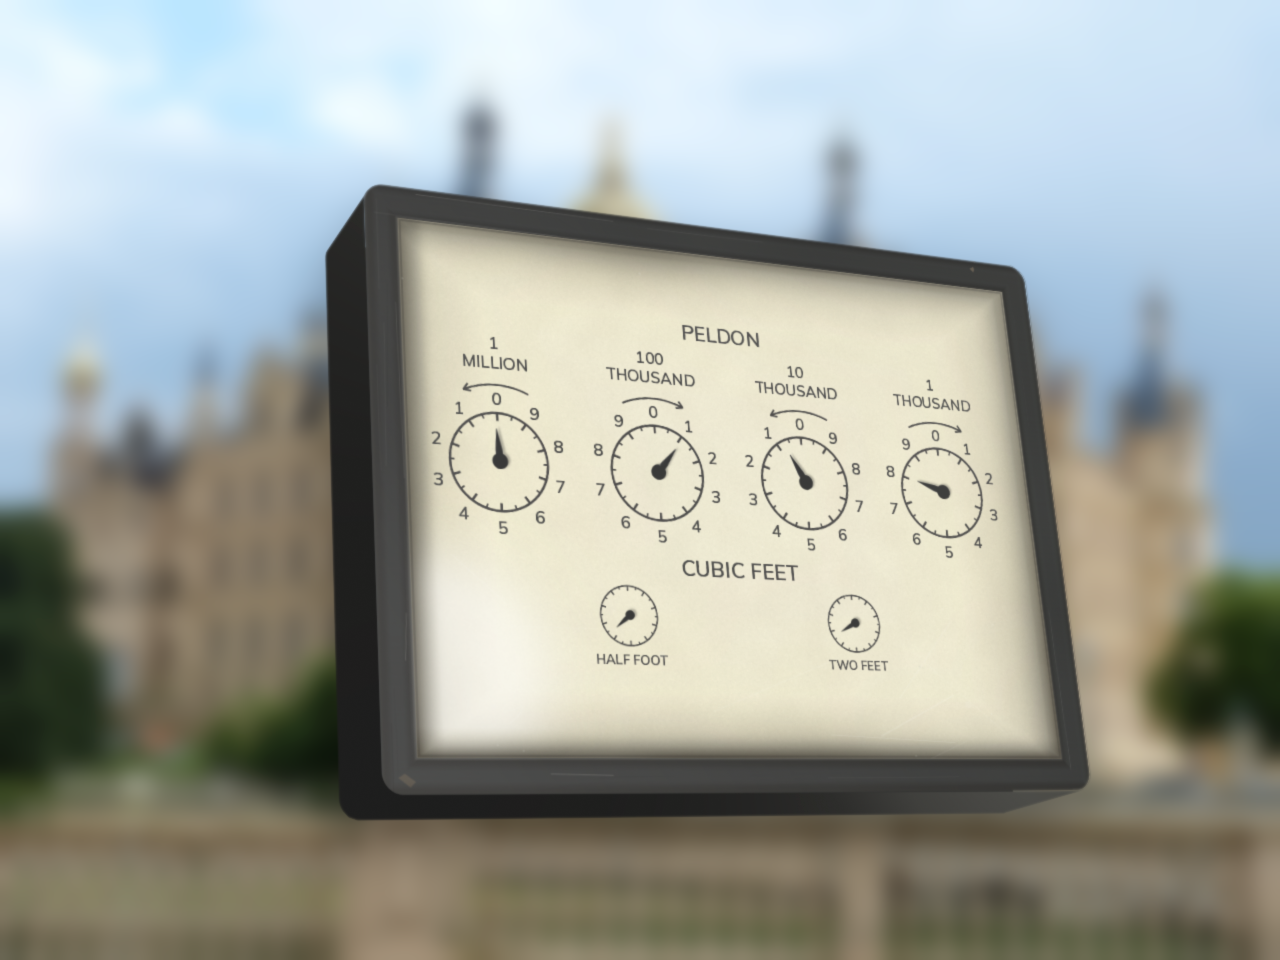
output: 10800 ft³
